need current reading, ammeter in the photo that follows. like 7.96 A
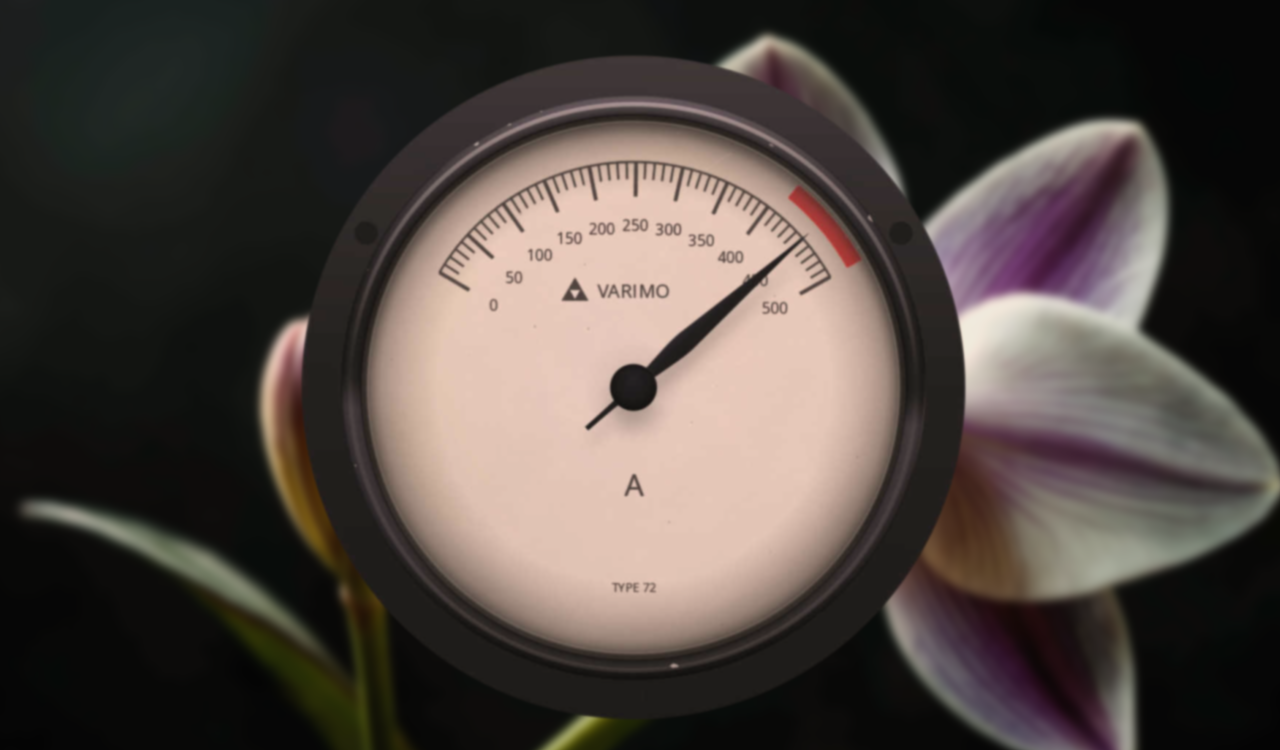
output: 450 A
